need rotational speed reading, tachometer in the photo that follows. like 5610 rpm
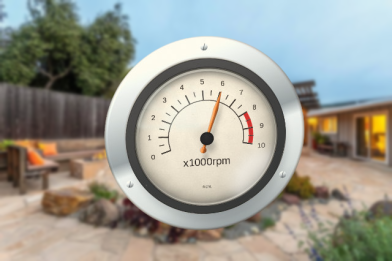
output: 6000 rpm
